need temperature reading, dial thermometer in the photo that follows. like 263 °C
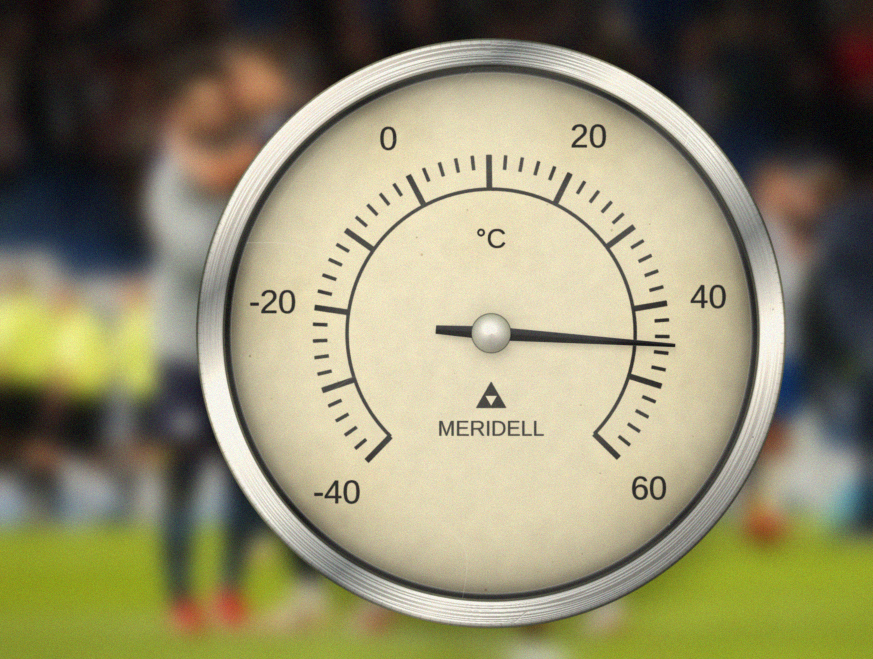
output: 45 °C
